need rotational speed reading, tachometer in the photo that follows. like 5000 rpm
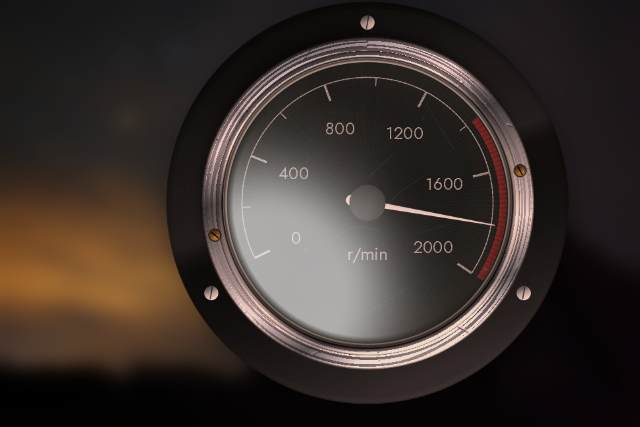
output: 1800 rpm
